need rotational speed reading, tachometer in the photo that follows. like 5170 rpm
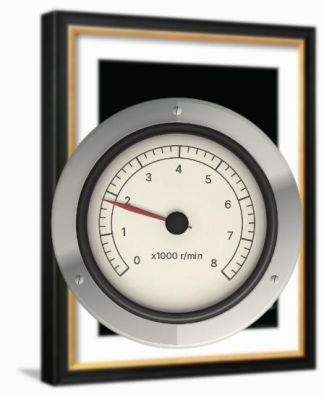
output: 1800 rpm
